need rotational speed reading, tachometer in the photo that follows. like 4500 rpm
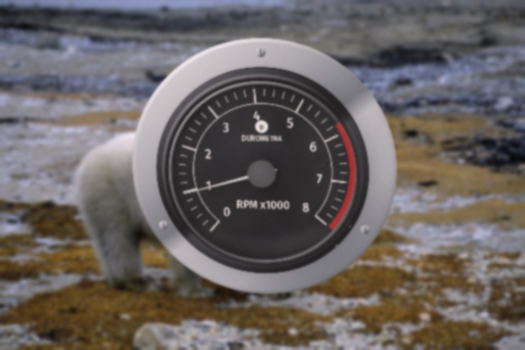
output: 1000 rpm
